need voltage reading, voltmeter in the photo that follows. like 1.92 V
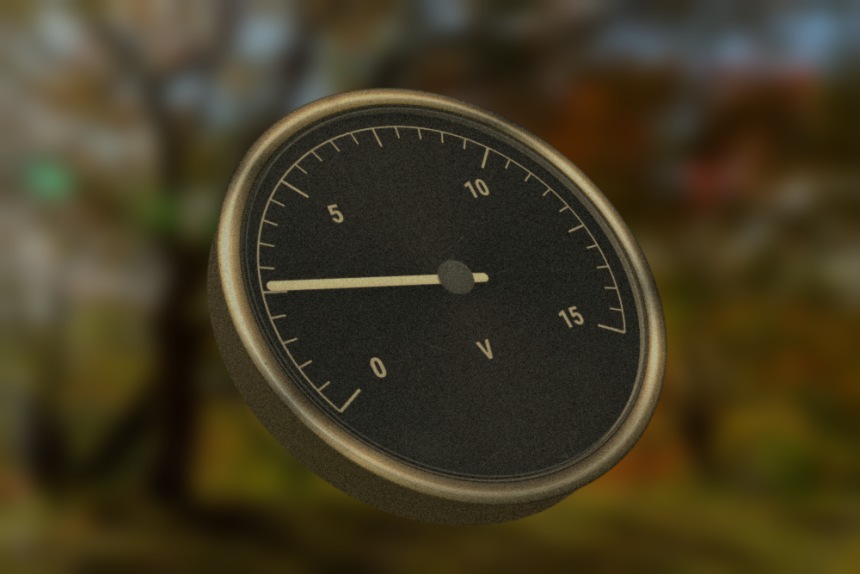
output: 2.5 V
